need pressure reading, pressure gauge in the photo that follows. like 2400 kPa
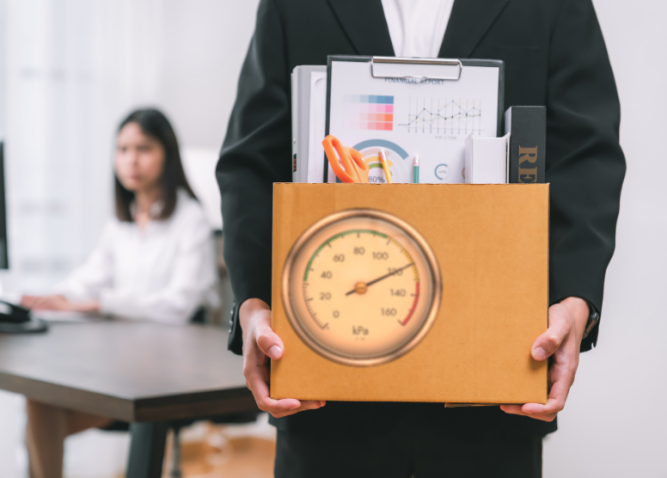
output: 120 kPa
